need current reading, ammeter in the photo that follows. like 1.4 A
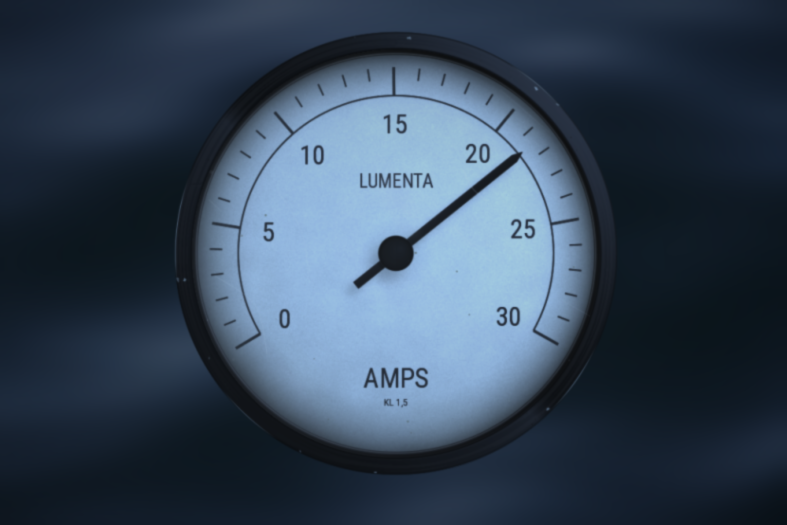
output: 21.5 A
